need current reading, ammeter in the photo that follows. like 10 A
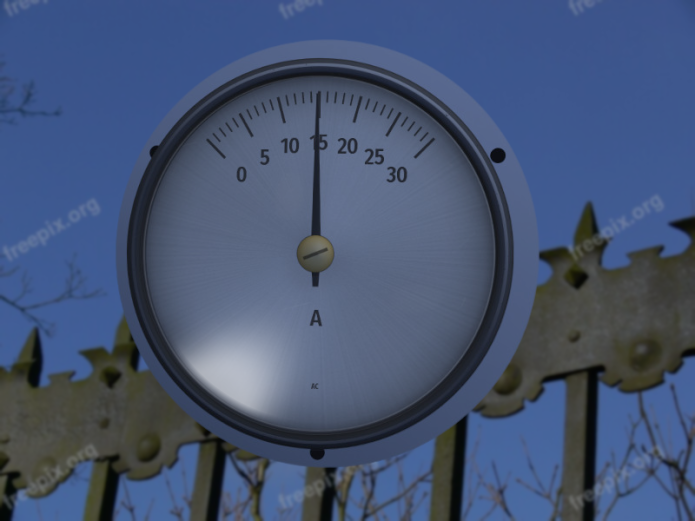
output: 15 A
